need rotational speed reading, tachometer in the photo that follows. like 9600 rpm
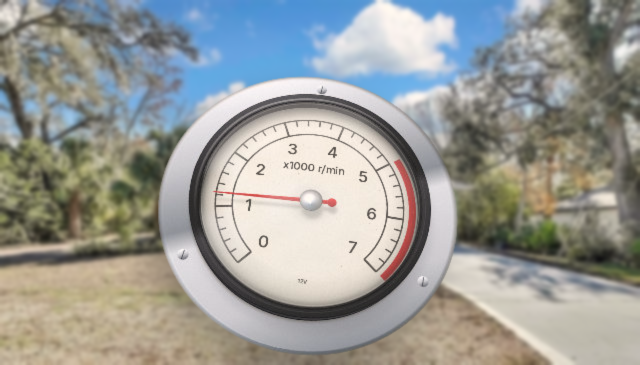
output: 1200 rpm
